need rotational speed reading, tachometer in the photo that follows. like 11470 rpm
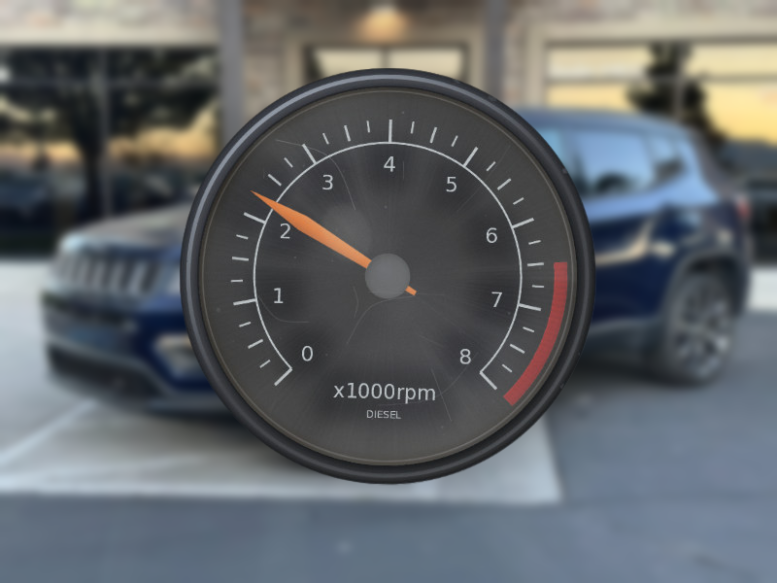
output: 2250 rpm
